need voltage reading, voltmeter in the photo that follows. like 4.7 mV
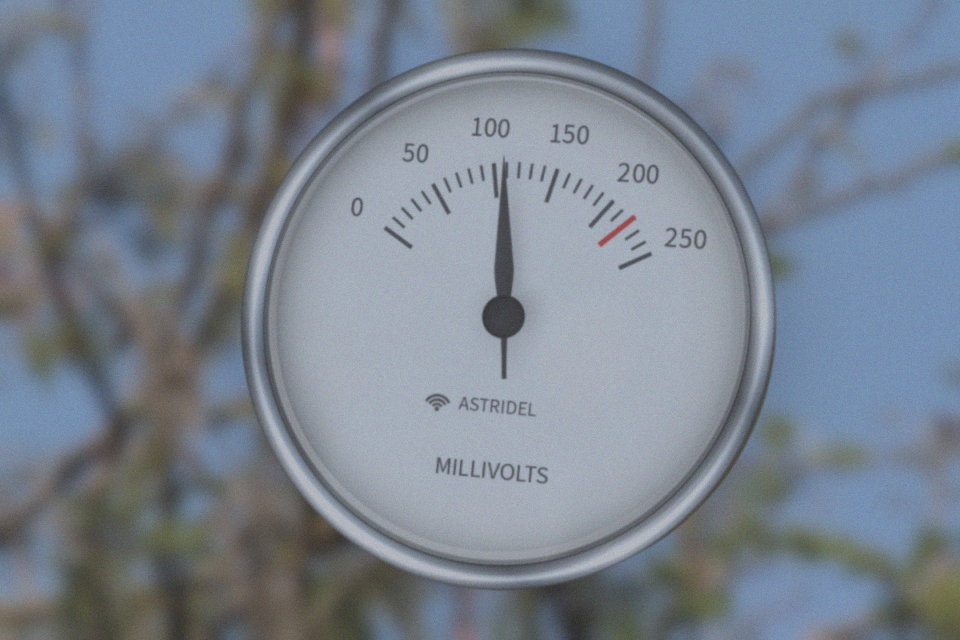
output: 110 mV
